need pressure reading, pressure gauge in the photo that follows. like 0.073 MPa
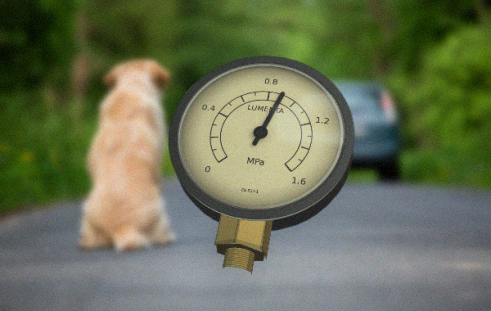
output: 0.9 MPa
